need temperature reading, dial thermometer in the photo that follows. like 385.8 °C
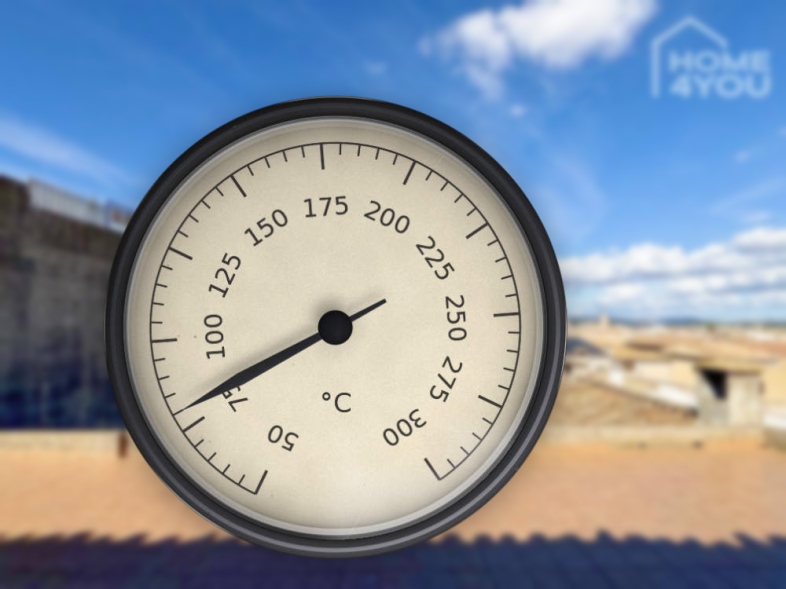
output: 80 °C
